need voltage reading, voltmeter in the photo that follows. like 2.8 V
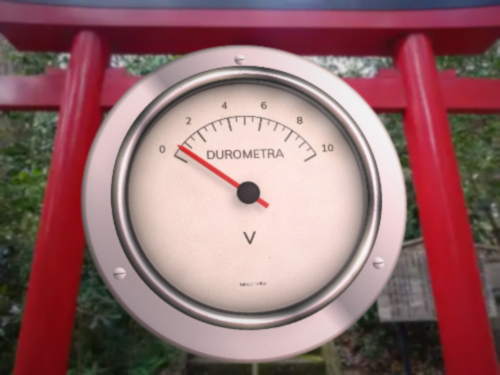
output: 0.5 V
